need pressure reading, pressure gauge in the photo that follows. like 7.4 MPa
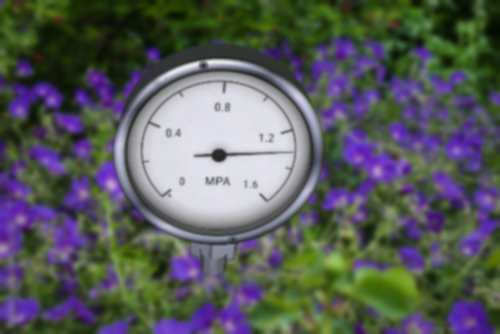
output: 1.3 MPa
